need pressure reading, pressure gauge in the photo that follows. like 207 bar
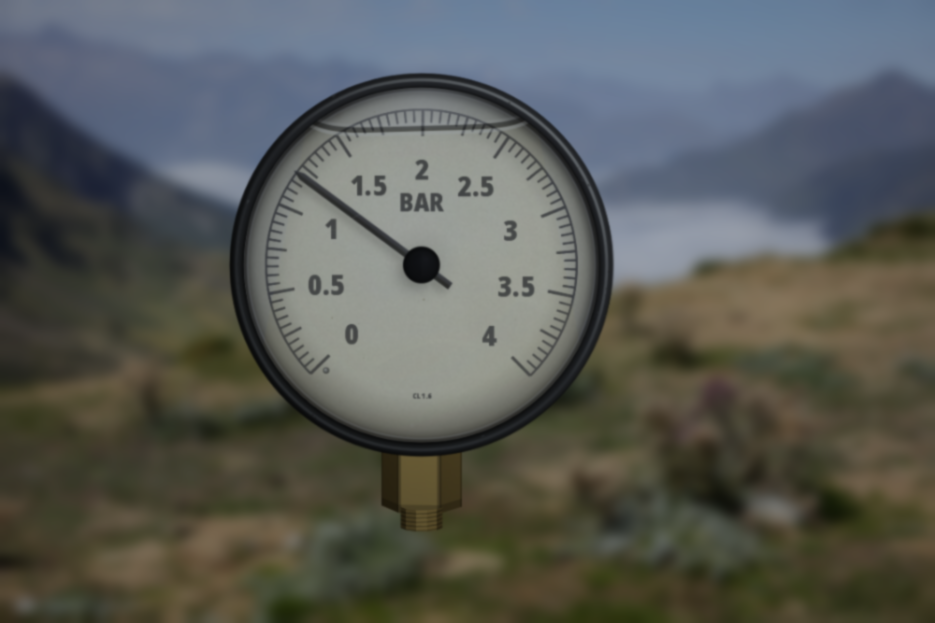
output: 1.2 bar
